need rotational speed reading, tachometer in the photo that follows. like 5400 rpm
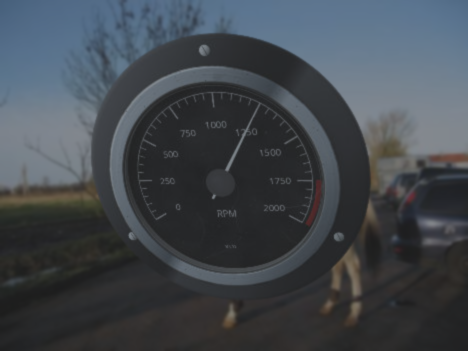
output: 1250 rpm
